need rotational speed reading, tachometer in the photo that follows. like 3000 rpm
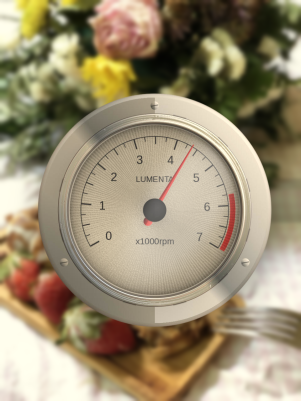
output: 4375 rpm
